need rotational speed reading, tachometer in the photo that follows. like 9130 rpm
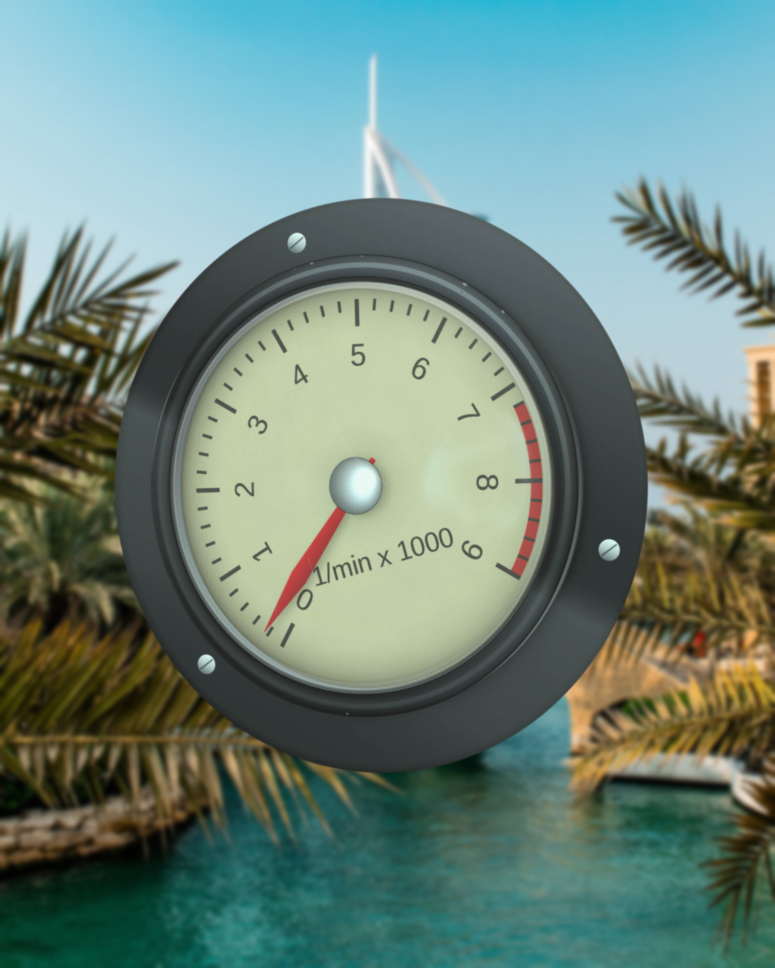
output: 200 rpm
